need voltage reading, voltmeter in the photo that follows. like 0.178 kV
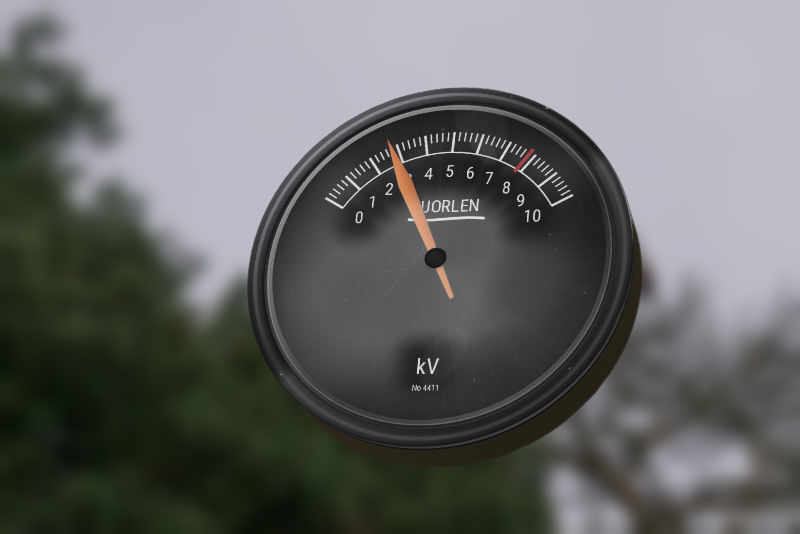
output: 2.8 kV
